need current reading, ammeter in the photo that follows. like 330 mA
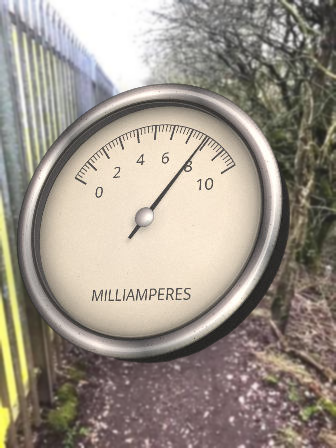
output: 8 mA
